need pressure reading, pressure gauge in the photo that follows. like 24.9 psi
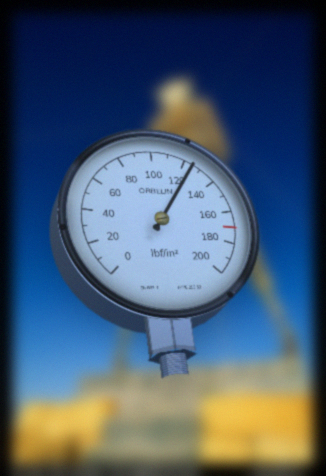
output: 125 psi
